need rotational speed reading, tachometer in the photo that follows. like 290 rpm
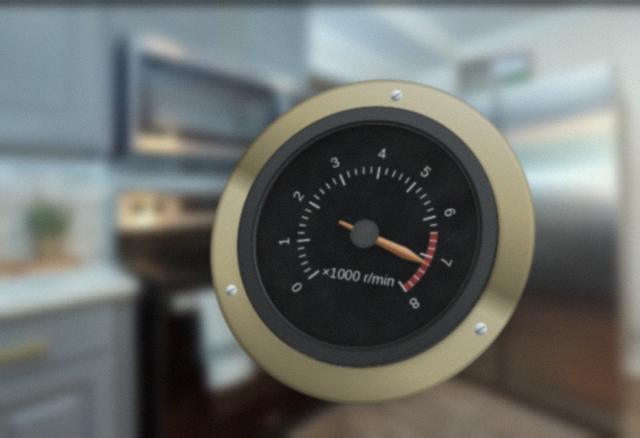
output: 7200 rpm
